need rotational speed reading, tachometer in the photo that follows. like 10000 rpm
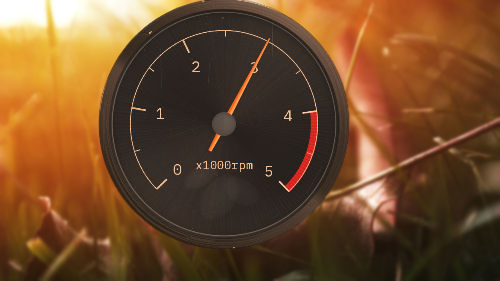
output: 3000 rpm
